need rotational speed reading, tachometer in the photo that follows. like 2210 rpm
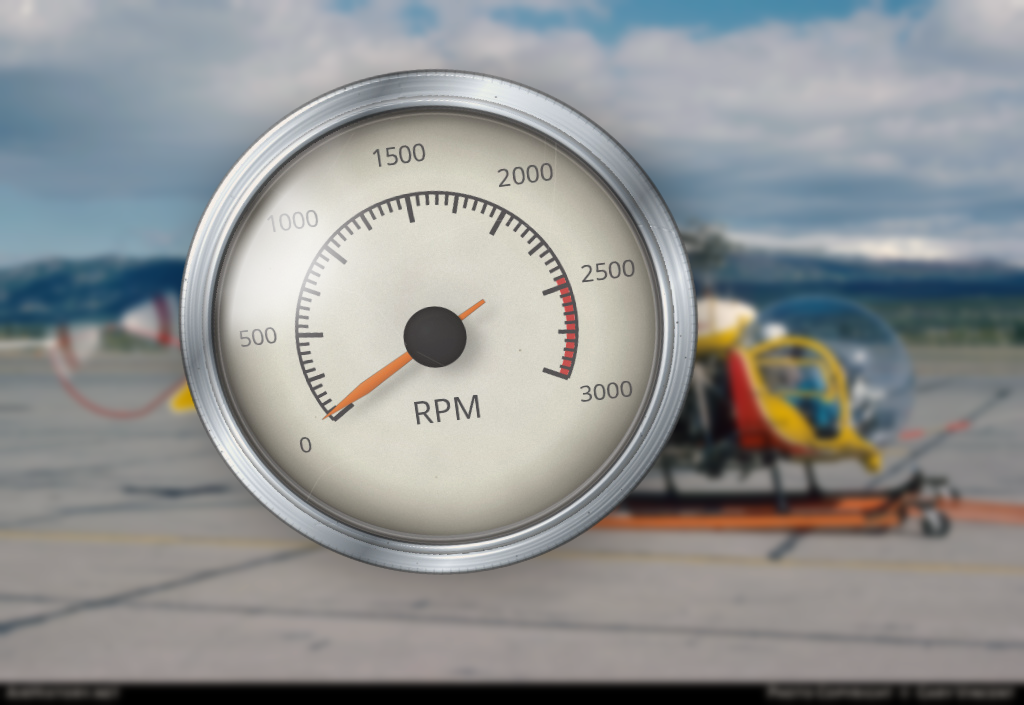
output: 50 rpm
